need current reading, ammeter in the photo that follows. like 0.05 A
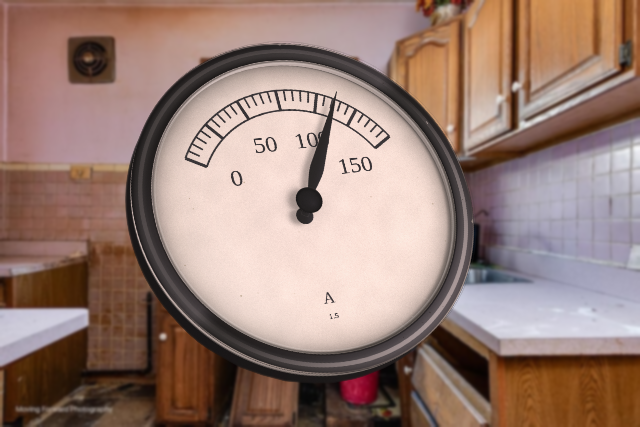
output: 110 A
